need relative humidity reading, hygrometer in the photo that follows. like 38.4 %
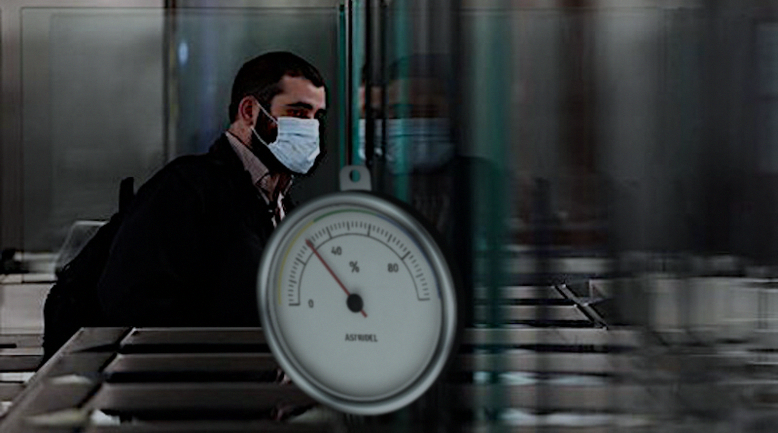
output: 30 %
